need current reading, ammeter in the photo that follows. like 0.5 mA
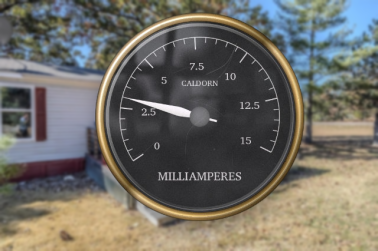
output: 3 mA
